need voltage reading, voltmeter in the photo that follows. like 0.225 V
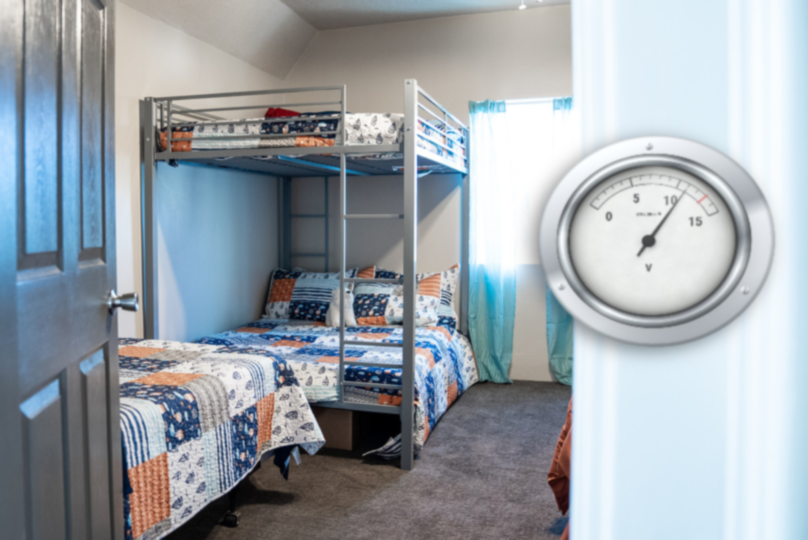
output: 11 V
